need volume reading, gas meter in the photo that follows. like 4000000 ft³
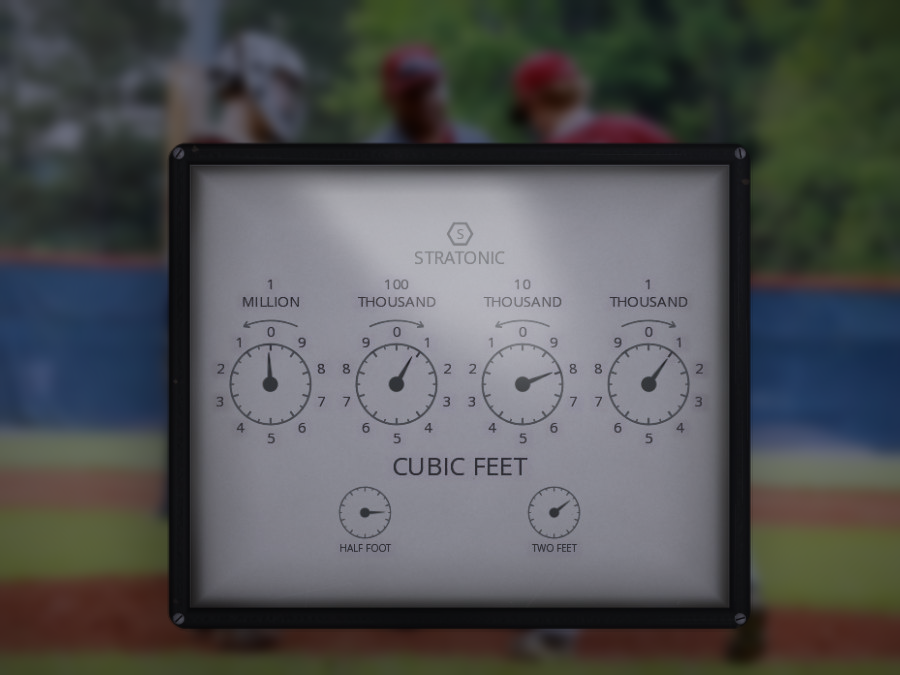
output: 8100 ft³
